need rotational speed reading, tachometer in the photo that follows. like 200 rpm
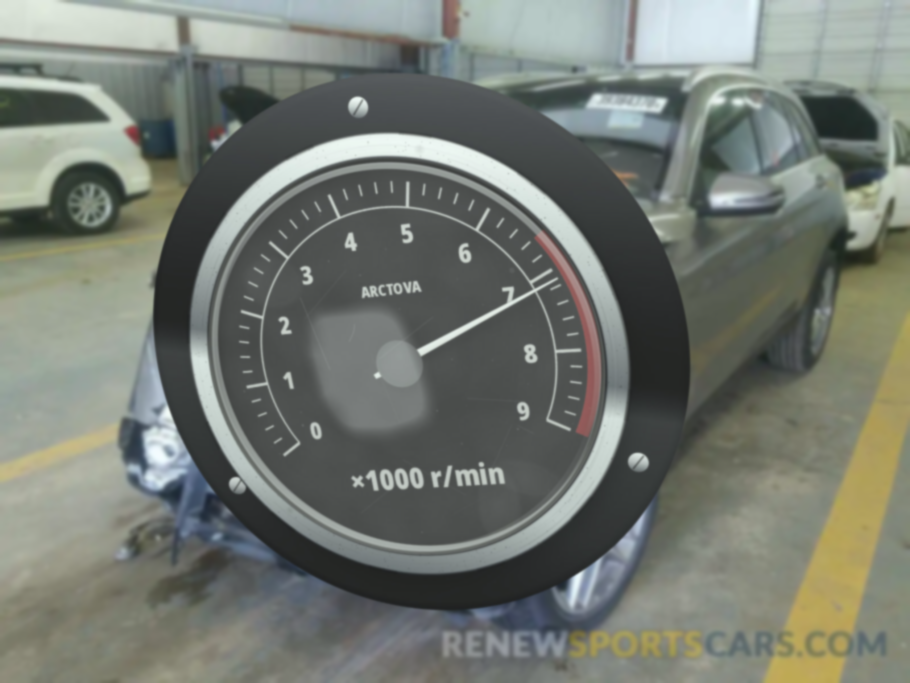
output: 7100 rpm
